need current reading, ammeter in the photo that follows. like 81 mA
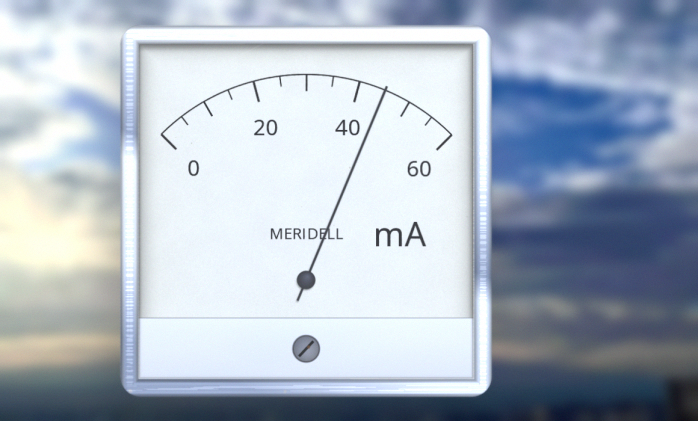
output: 45 mA
